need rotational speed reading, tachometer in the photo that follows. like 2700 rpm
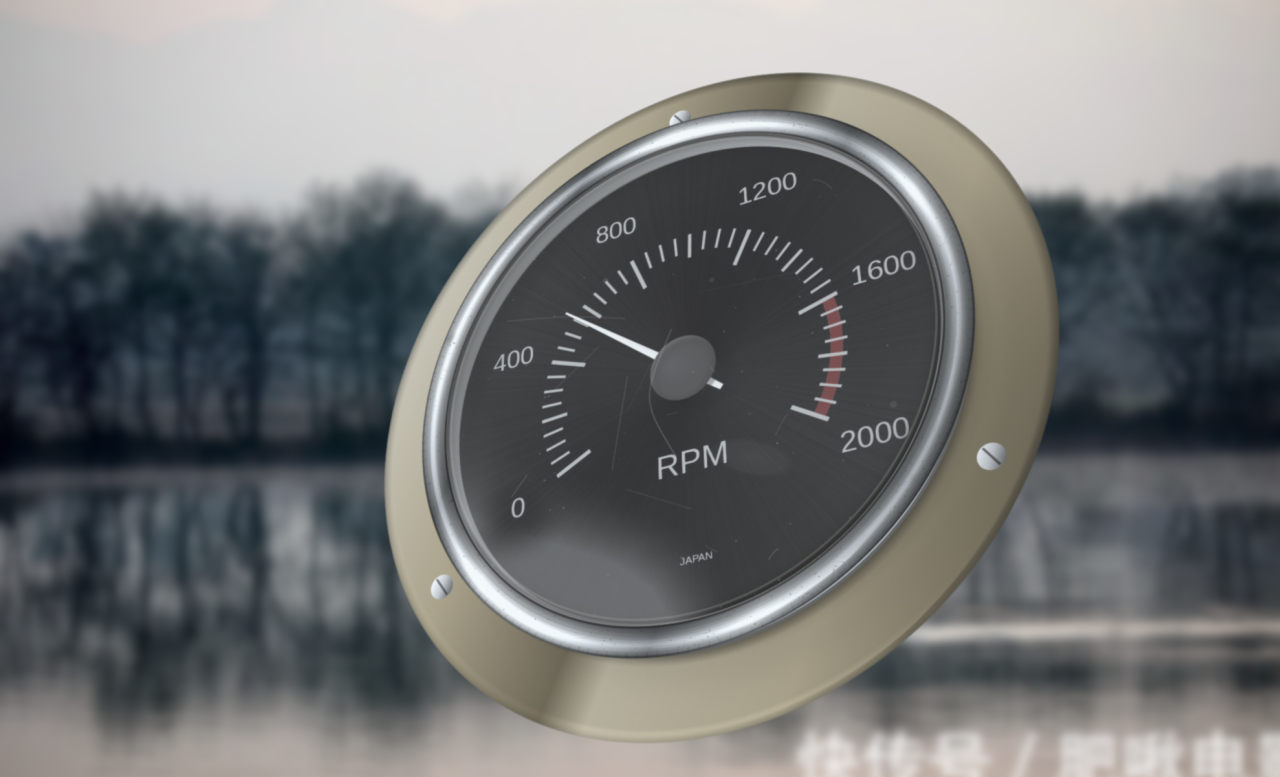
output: 550 rpm
